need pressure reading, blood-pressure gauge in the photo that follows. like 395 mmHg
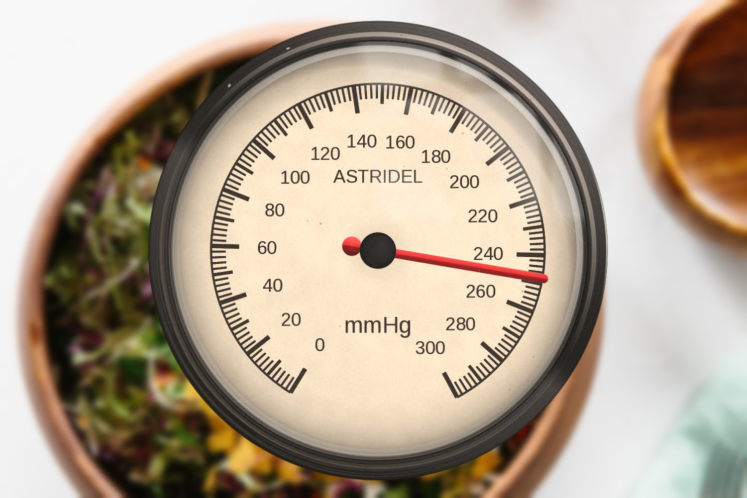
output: 248 mmHg
